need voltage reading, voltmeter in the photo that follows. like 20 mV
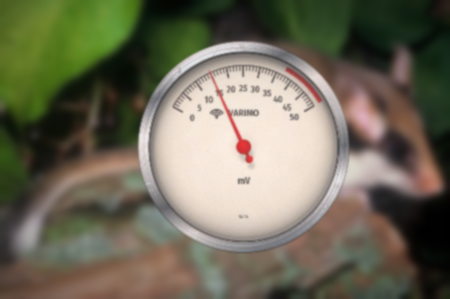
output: 15 mV
